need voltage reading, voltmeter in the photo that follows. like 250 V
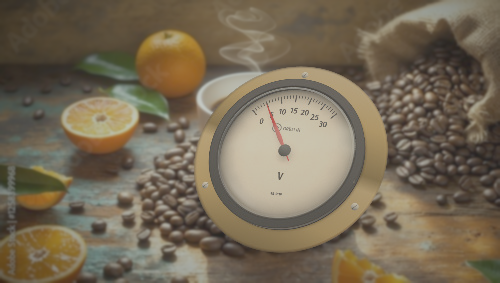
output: 5 V
